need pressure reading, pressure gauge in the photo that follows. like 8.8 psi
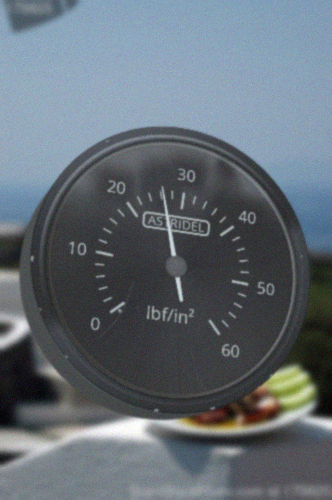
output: 26 psi
